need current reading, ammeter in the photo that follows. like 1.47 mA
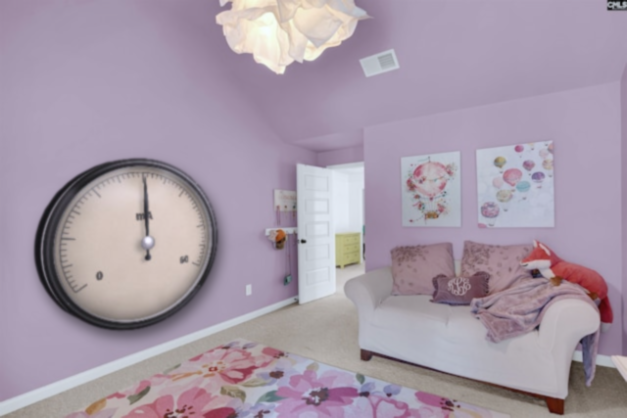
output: 30 mA
